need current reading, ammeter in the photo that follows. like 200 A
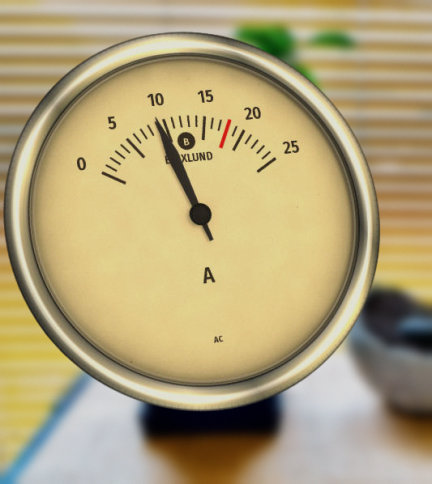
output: 9 A
